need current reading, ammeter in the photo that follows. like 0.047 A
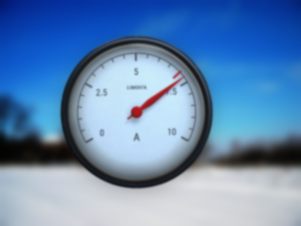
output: 7.25 A
